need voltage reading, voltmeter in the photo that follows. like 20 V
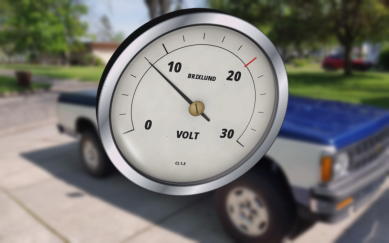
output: 8 V
